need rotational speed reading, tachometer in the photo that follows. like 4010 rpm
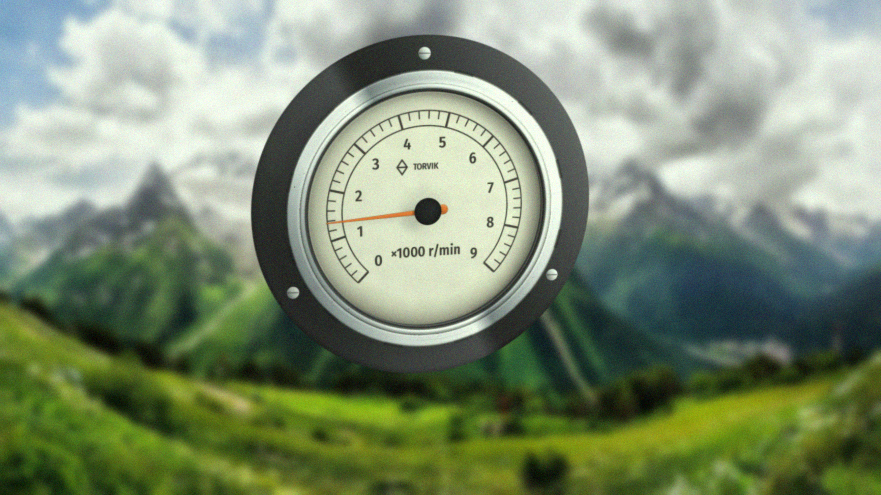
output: 1400 rpm
